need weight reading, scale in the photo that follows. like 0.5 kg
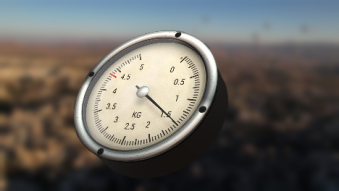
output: 1.5 kg
